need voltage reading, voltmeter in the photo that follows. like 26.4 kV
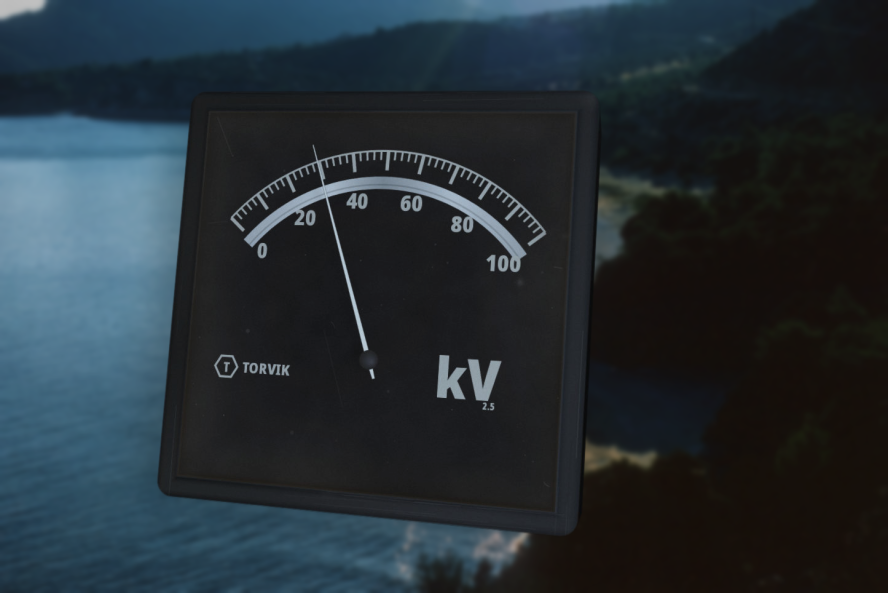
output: 30 kV
